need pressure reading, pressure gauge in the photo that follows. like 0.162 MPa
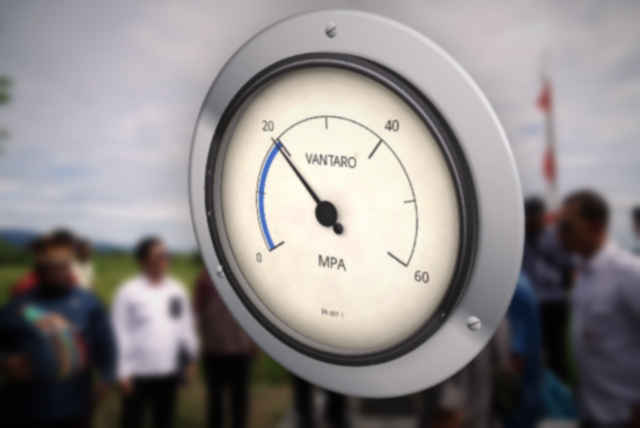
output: 20 MPa
